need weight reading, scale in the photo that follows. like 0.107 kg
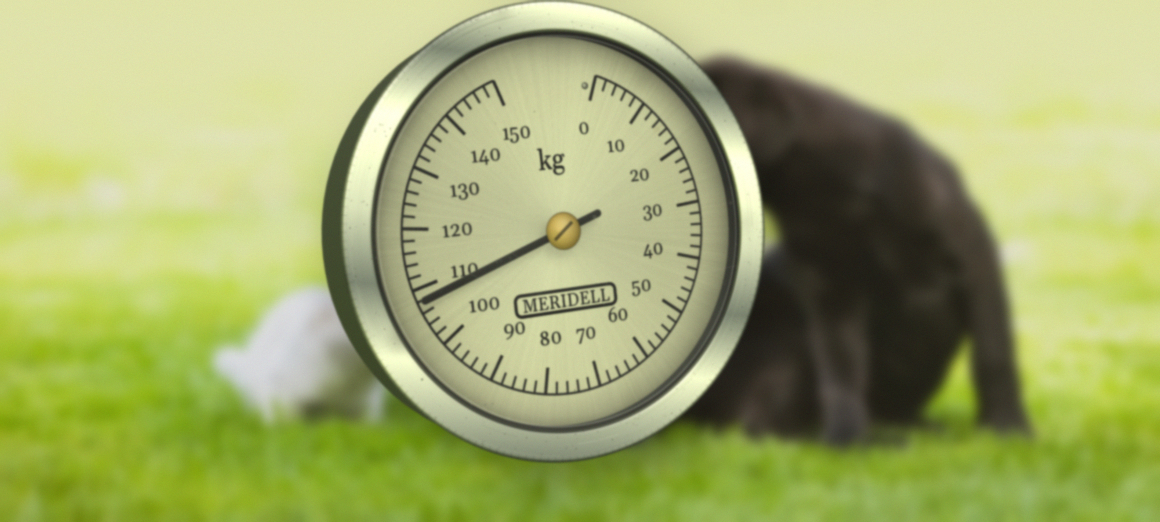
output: 108 kg
